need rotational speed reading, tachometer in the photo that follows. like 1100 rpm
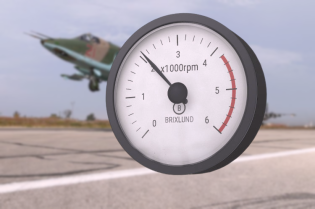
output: 2100 rpm
